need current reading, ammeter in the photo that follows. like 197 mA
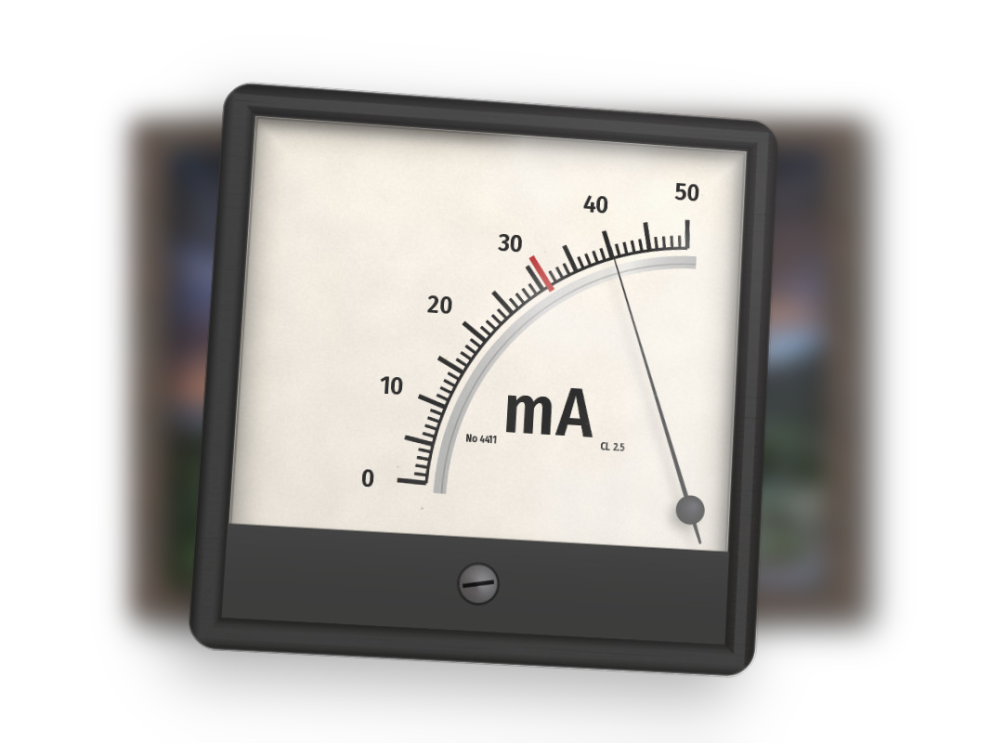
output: 40 mA
